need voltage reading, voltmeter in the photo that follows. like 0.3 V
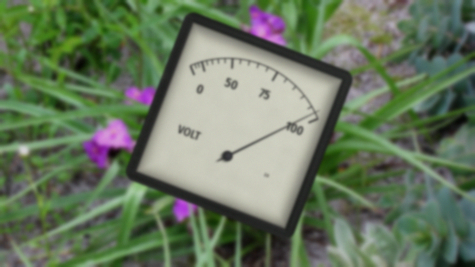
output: 97.5 V
